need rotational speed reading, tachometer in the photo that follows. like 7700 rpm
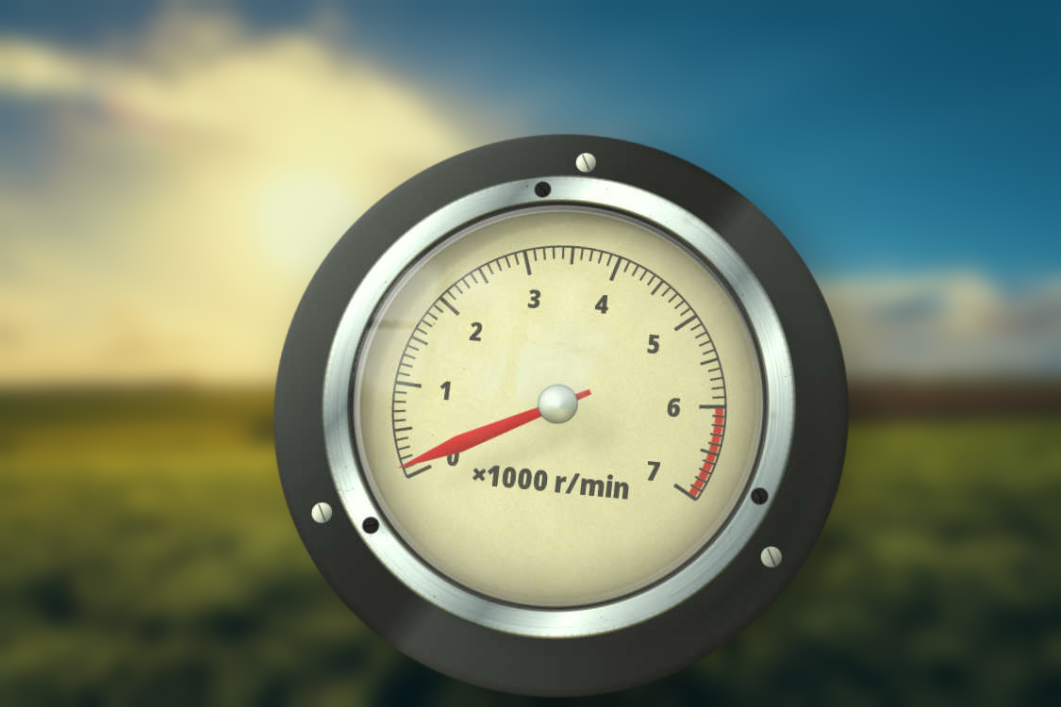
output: 100 rpm
